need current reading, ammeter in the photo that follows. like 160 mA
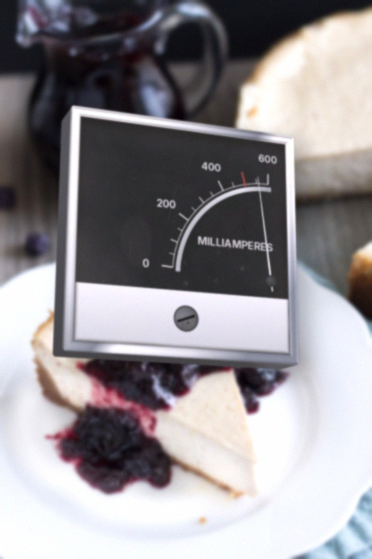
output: 550 mA
